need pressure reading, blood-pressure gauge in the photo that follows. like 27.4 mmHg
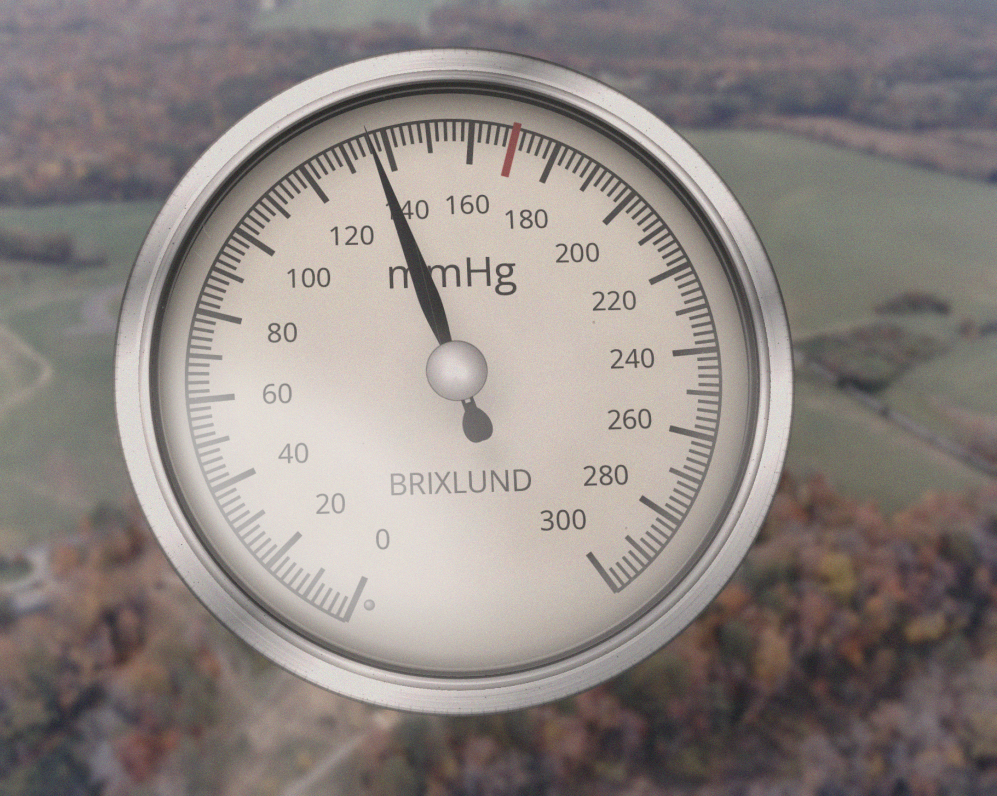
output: 136 mmHg
